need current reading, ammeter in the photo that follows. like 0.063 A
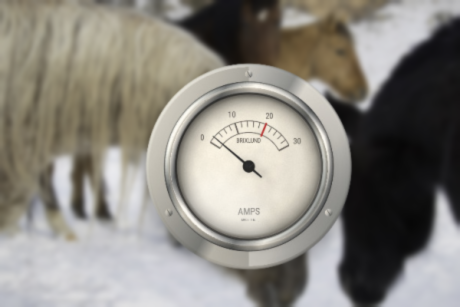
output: 2 A
